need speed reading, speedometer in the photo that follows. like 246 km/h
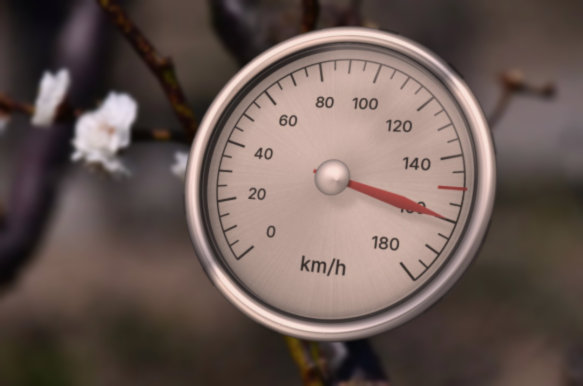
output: 160 km/h
